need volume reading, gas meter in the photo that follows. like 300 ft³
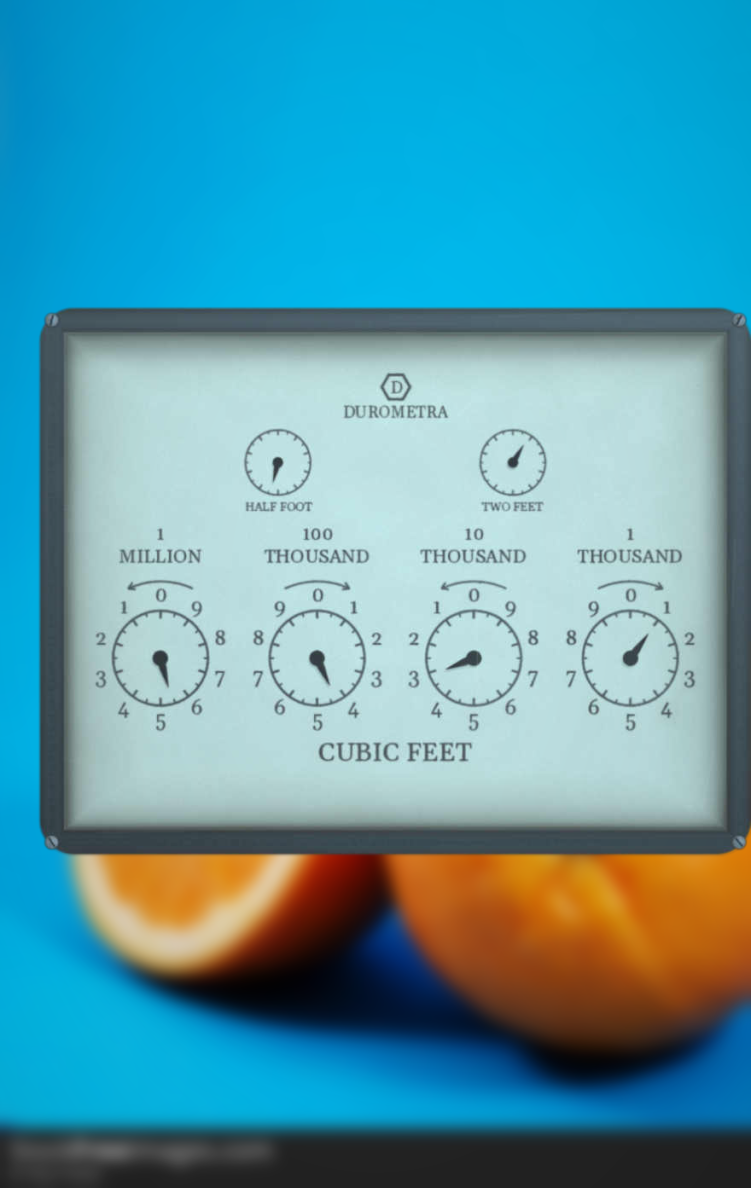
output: 543100 ft³
